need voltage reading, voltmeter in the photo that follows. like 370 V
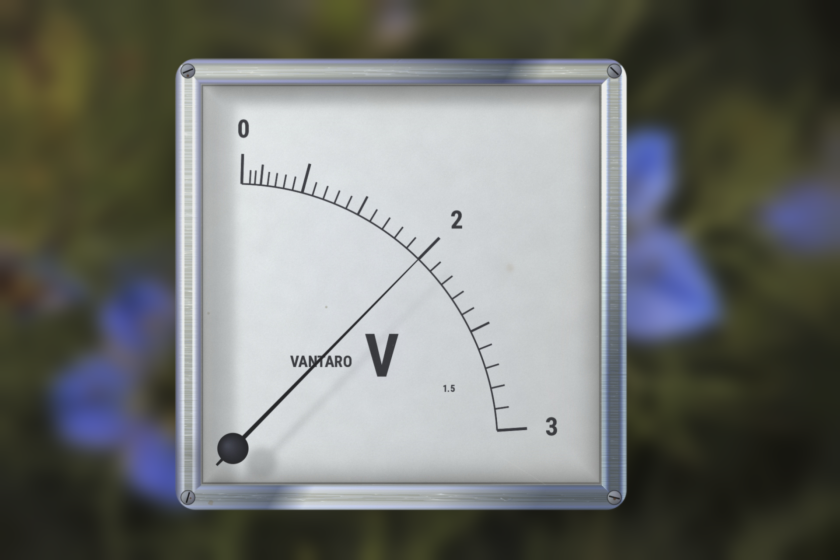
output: 2 V
